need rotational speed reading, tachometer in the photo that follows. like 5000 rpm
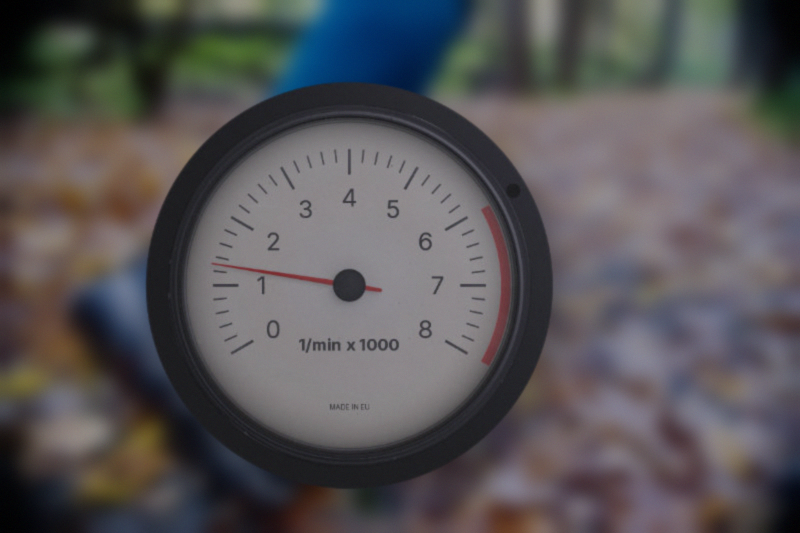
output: 1300 rpm
